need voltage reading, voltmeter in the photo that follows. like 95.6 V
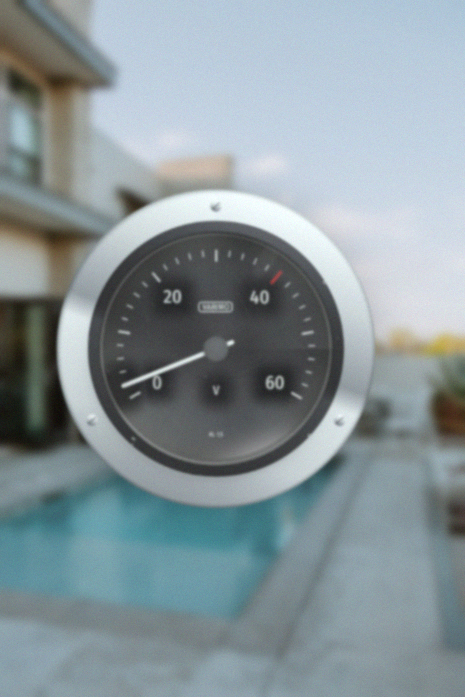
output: 2 V
